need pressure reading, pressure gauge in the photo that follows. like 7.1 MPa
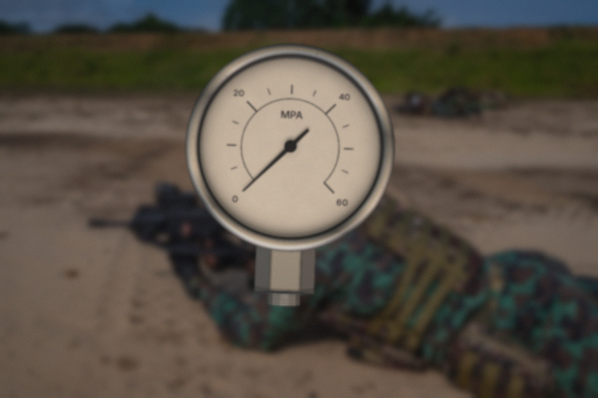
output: 0 MPa
